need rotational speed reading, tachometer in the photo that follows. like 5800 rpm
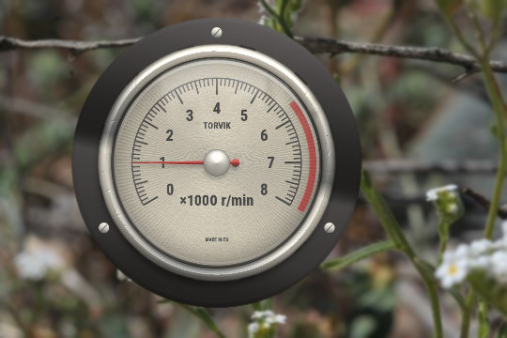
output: 1000 rpm
